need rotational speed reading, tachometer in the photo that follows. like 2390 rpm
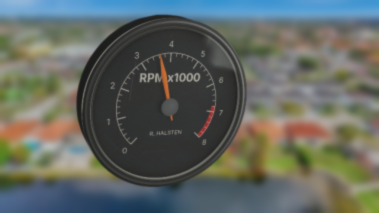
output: 3600 rpm
